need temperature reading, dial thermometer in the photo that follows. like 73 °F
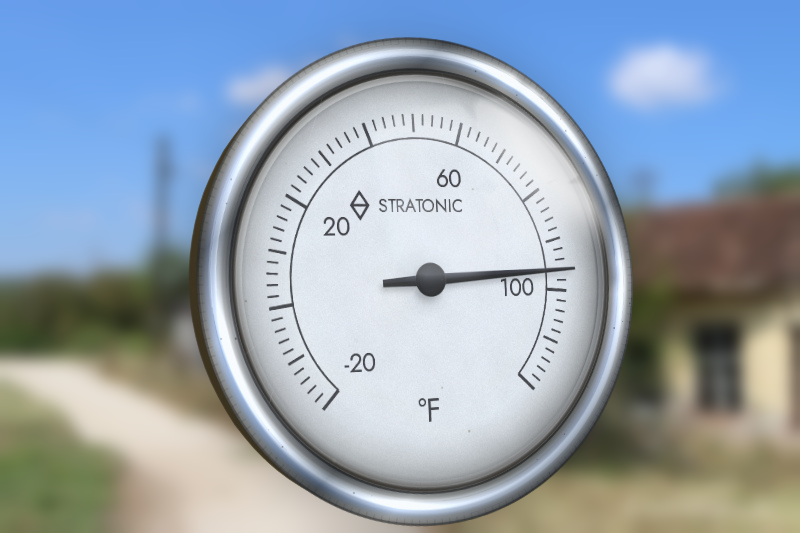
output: 96 °F
